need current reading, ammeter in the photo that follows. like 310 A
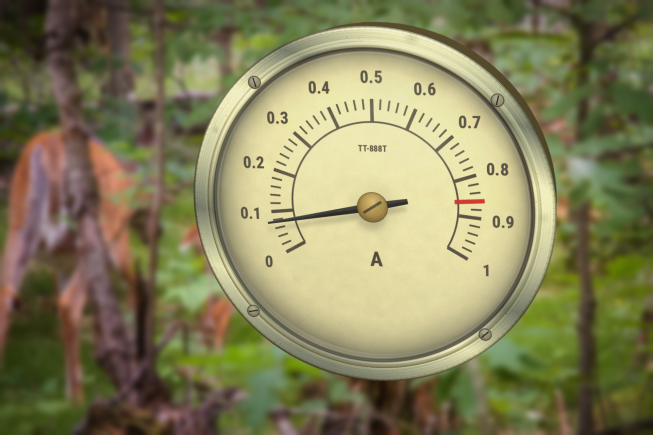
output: 0.08 A
